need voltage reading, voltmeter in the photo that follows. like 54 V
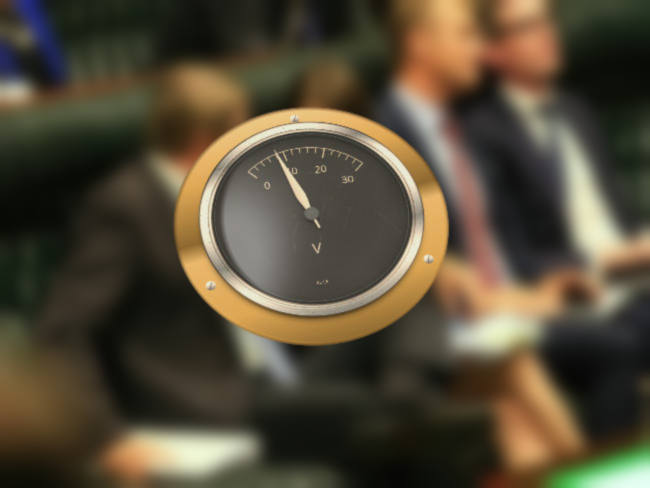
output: 8 V
